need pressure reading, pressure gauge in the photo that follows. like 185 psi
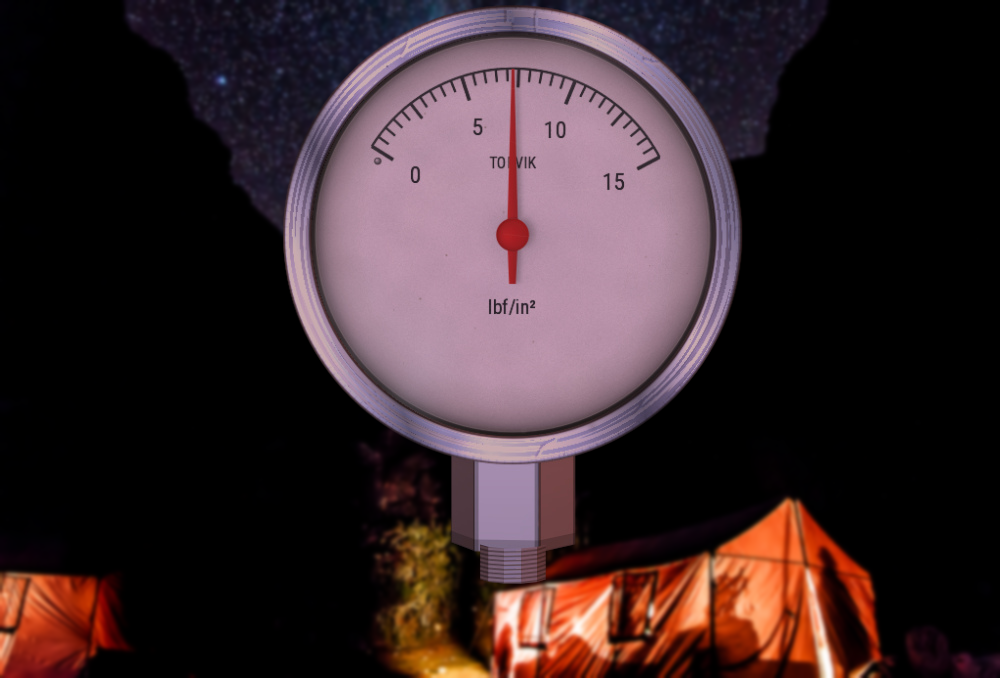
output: 7.25 psi
